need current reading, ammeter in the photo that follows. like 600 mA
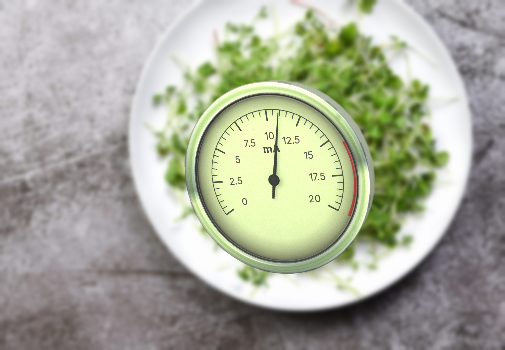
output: 11 mA
